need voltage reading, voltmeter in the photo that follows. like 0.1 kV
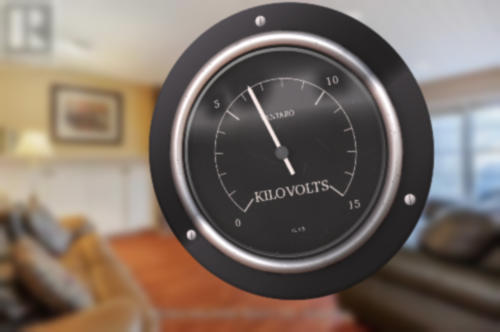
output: 6.5 kV
